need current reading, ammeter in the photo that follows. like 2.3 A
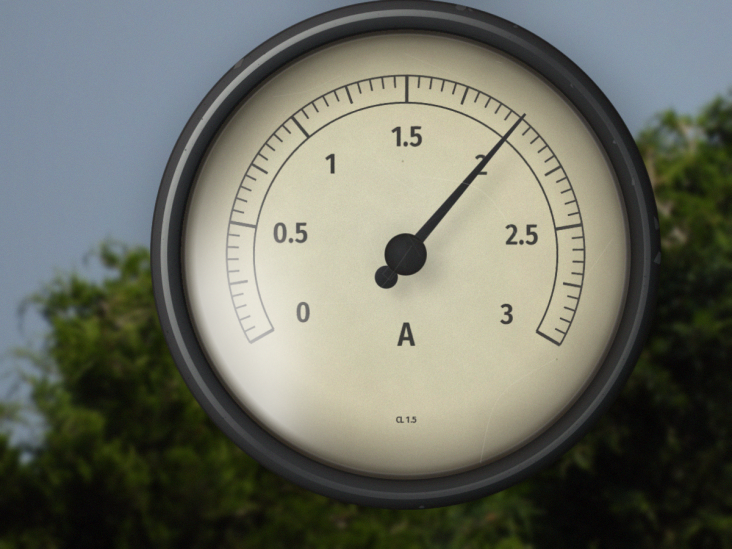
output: 2 A
